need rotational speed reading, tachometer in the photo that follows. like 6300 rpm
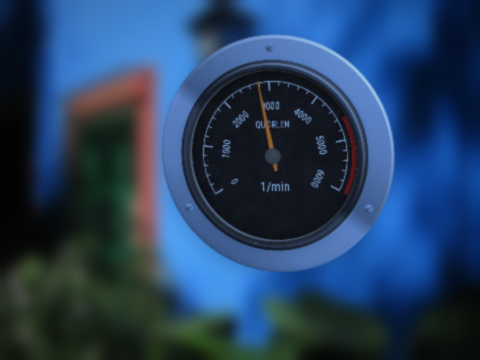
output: 2800 rpm
